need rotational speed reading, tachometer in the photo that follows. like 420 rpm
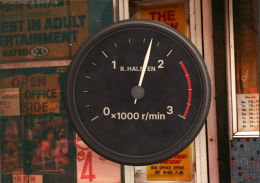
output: 1700 rpm
